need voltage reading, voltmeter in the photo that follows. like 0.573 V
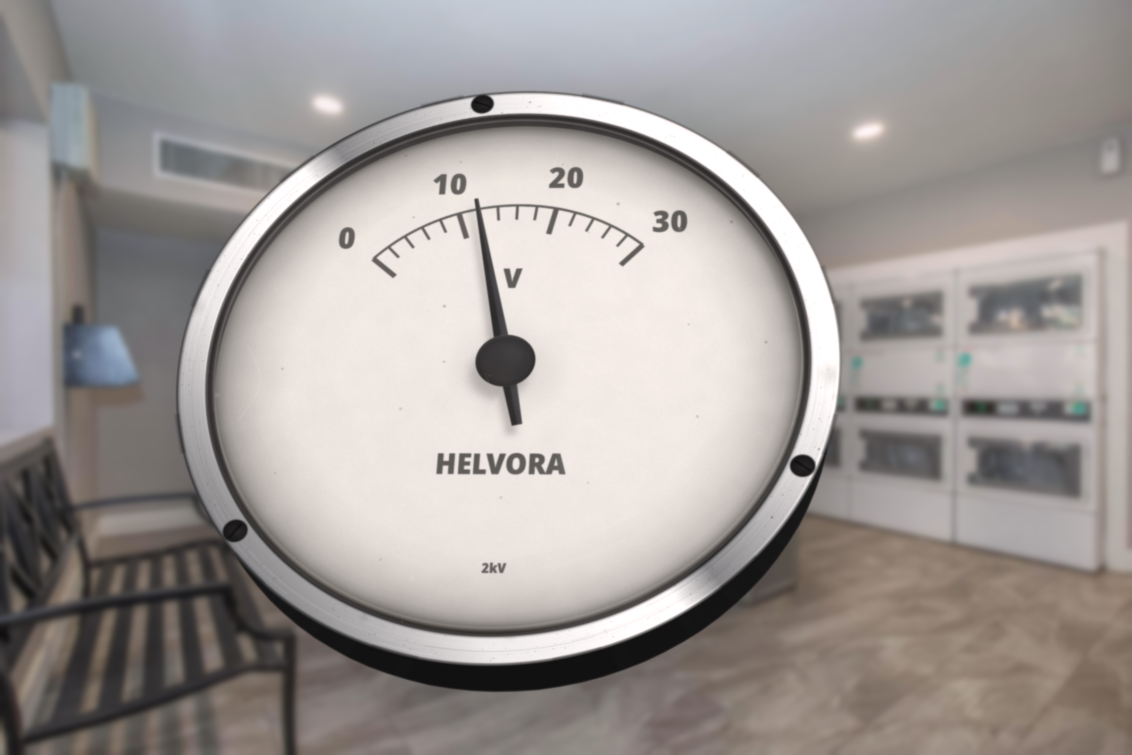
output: 12 V
